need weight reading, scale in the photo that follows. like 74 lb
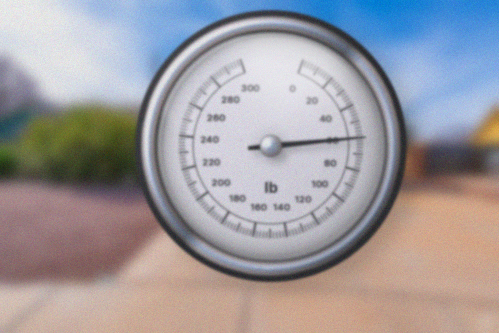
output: 60 lb
